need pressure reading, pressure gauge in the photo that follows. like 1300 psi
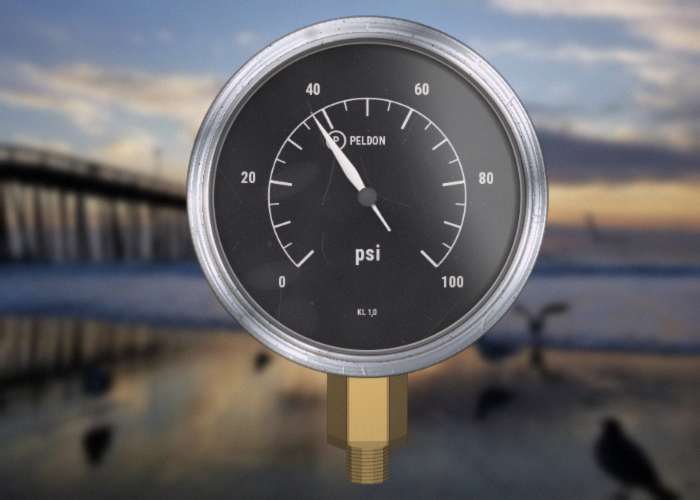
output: 37.5 psi
